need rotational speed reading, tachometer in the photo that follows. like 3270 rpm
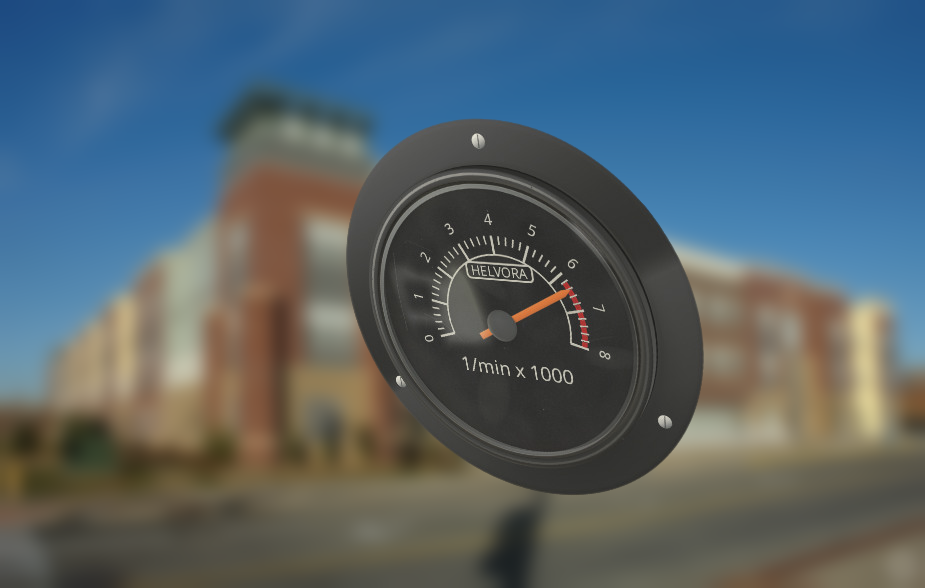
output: 6400 rpm
